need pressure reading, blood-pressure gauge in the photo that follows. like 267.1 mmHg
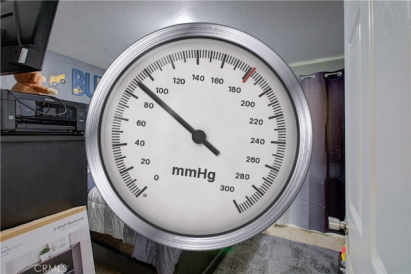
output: 90 mmHg
